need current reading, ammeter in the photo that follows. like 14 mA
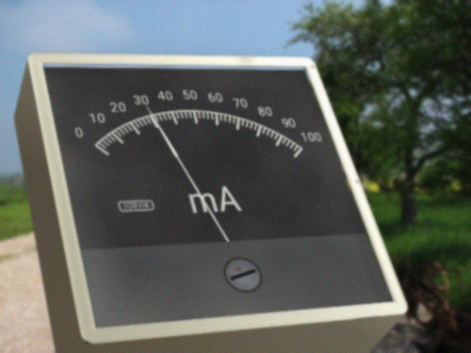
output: 30 mA
